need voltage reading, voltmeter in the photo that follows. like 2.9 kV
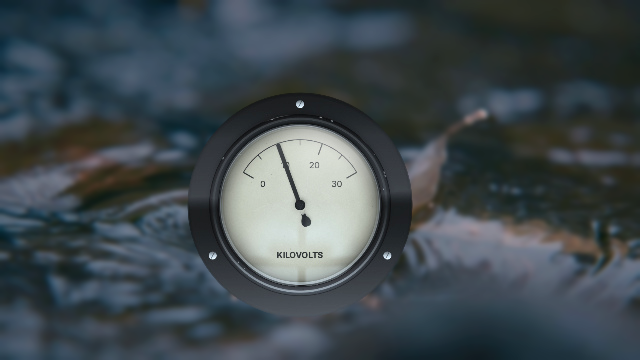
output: 10 kV
